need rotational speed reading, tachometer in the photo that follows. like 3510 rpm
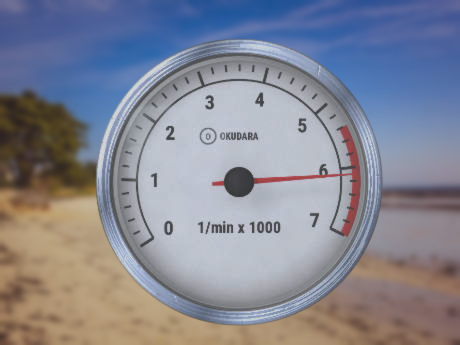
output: 6100 rpm
